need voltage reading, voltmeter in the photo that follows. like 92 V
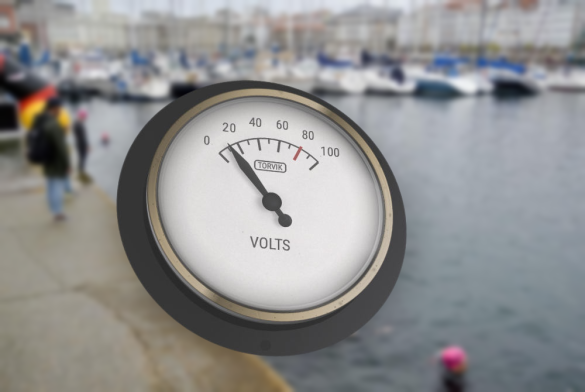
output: 10 V
